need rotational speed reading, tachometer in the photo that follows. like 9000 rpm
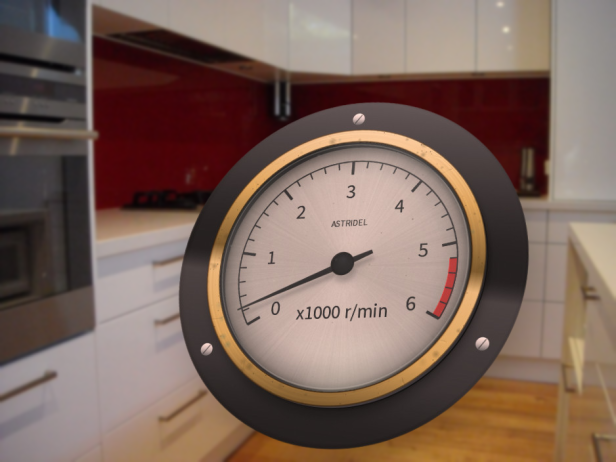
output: 200 rpm
